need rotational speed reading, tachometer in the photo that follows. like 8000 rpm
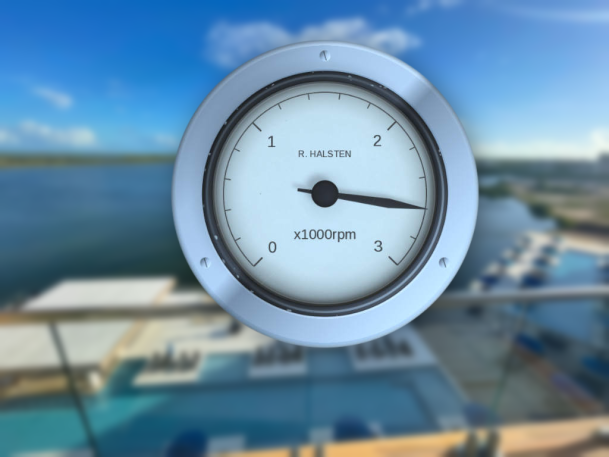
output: 2600 rpm
